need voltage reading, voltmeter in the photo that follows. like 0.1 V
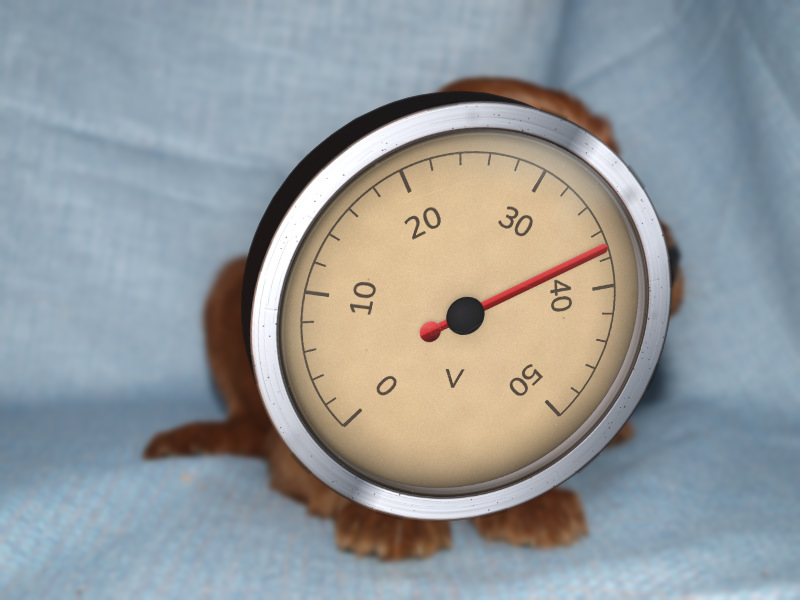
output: 37 V
